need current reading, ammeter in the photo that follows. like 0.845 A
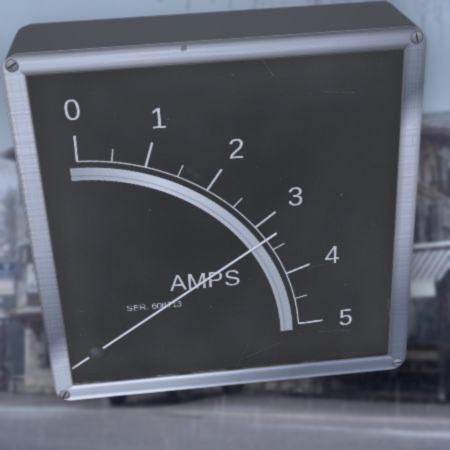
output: 3.25 A
